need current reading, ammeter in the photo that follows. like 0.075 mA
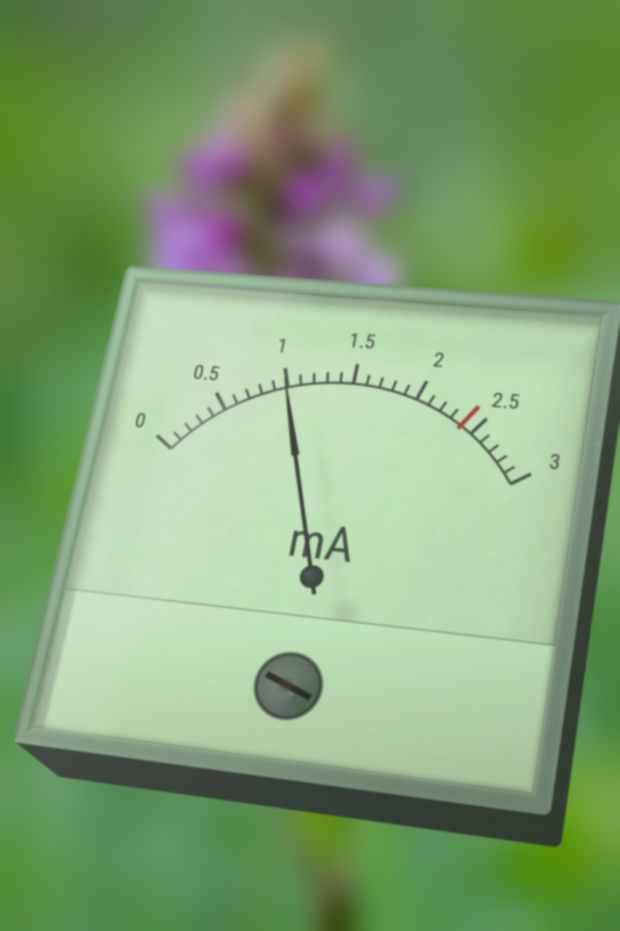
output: 1 mA
